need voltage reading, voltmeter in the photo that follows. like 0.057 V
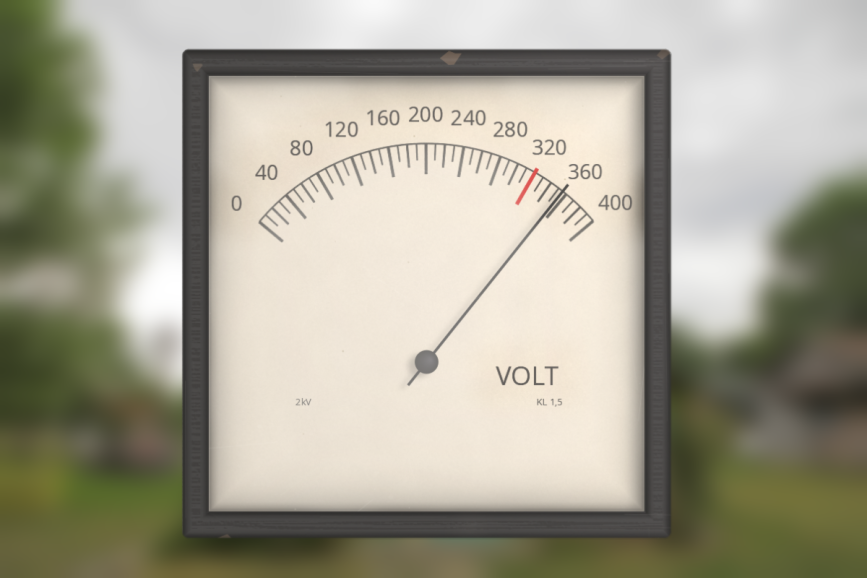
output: 355 V
